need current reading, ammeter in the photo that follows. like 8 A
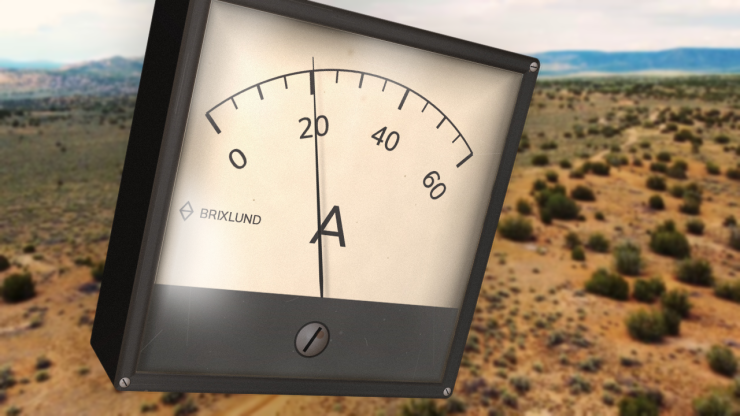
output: 20 A
